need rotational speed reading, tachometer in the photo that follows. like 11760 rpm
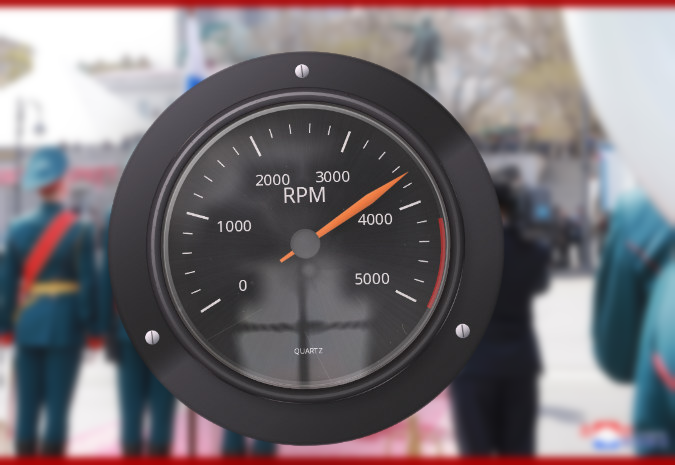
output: 3700 rpm
